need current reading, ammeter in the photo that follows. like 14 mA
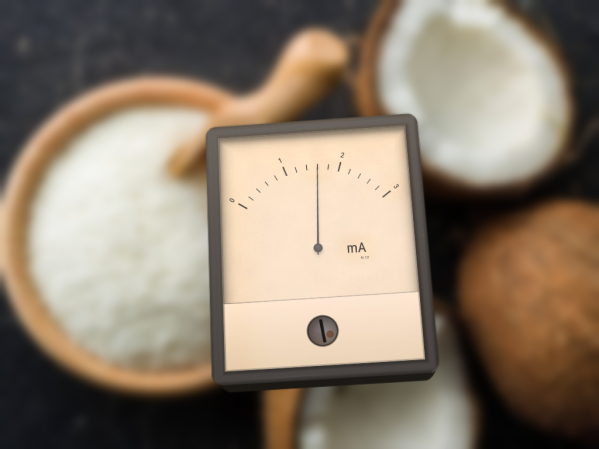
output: 1.6 mA
